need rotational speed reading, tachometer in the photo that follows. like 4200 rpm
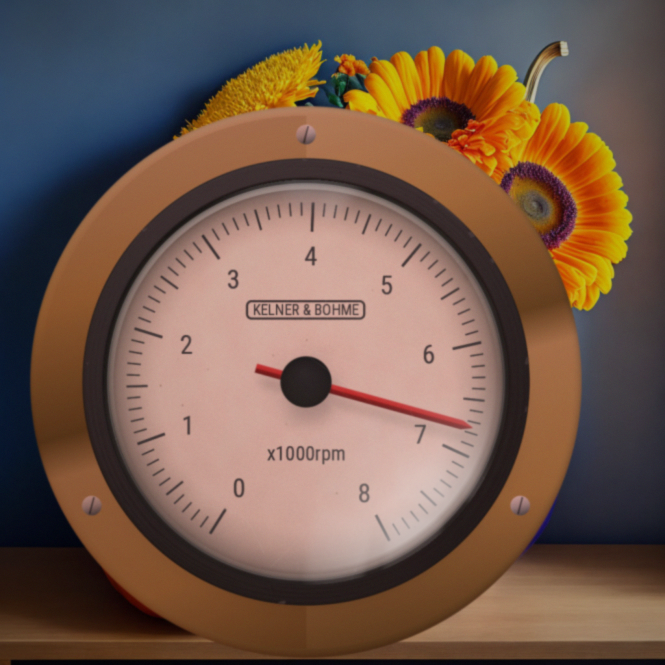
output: 6750 rpm
